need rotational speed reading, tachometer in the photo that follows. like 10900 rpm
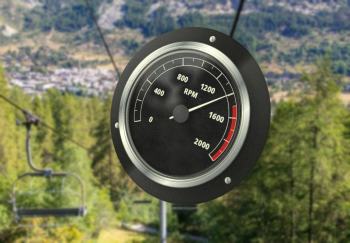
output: 1400 rpm
